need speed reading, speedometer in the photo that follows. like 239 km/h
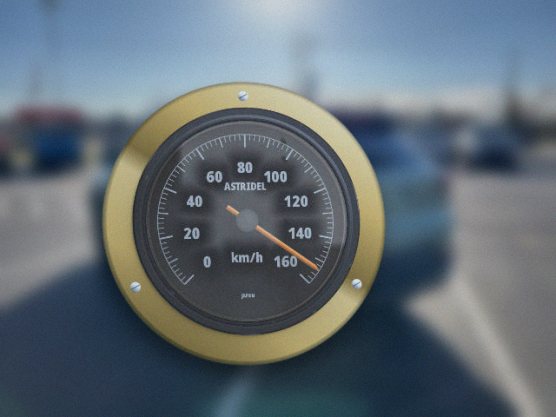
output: 154 km/h
